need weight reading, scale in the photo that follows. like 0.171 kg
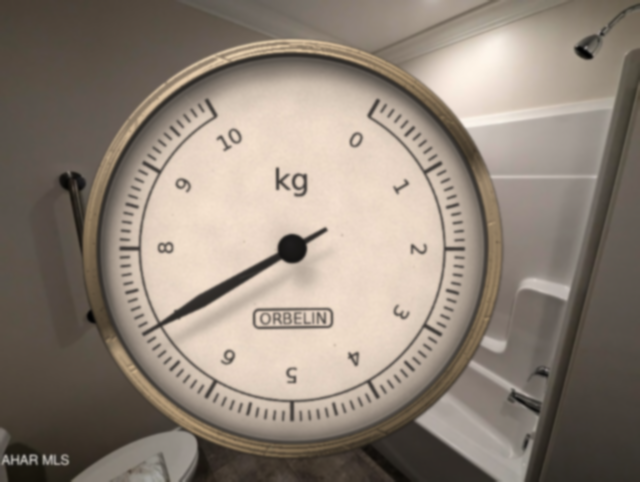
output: 7 kg
